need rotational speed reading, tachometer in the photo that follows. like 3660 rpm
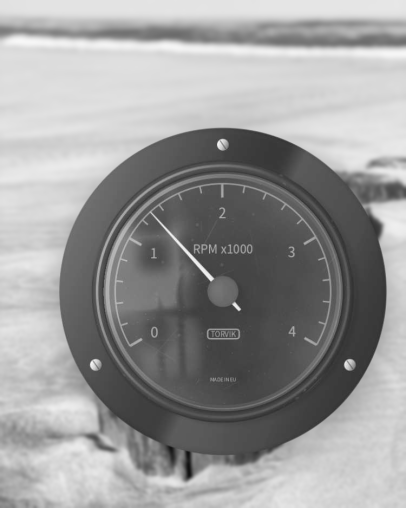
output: 1300 rpm
